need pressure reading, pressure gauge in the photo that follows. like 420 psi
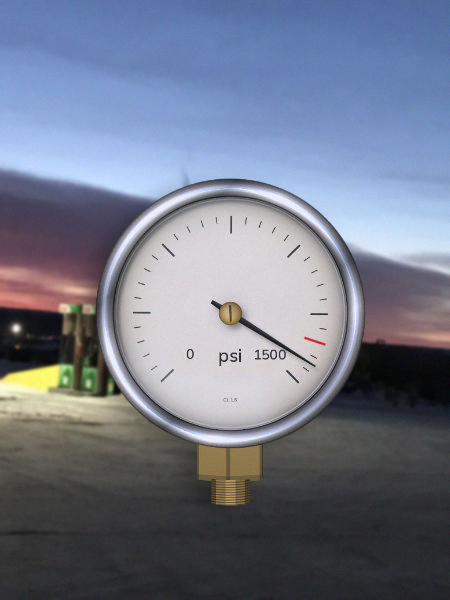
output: 1425 psi
